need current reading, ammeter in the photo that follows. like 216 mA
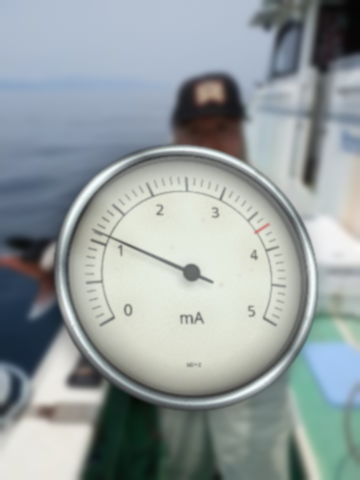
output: 1.1 mA
